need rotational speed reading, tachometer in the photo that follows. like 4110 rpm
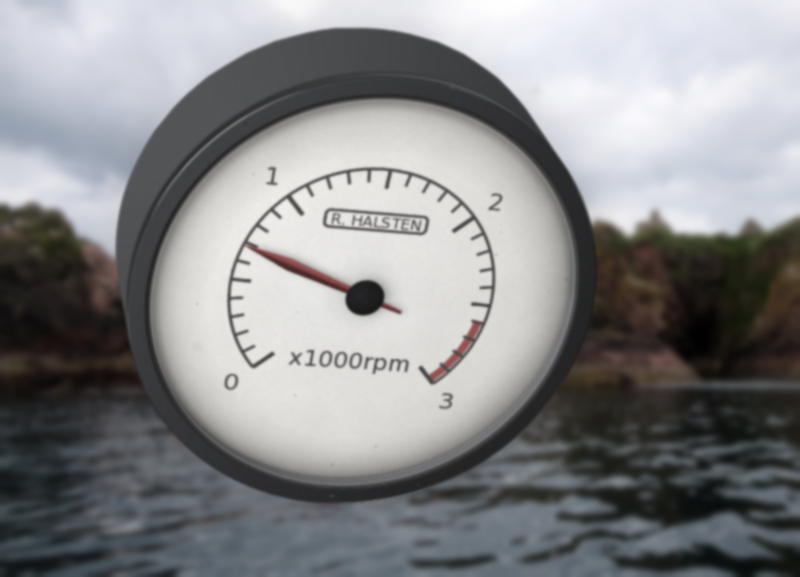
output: 700 rpm
